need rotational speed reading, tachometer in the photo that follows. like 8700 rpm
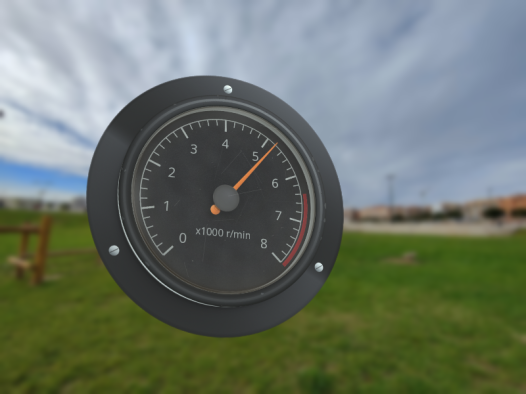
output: 5200 rpm
